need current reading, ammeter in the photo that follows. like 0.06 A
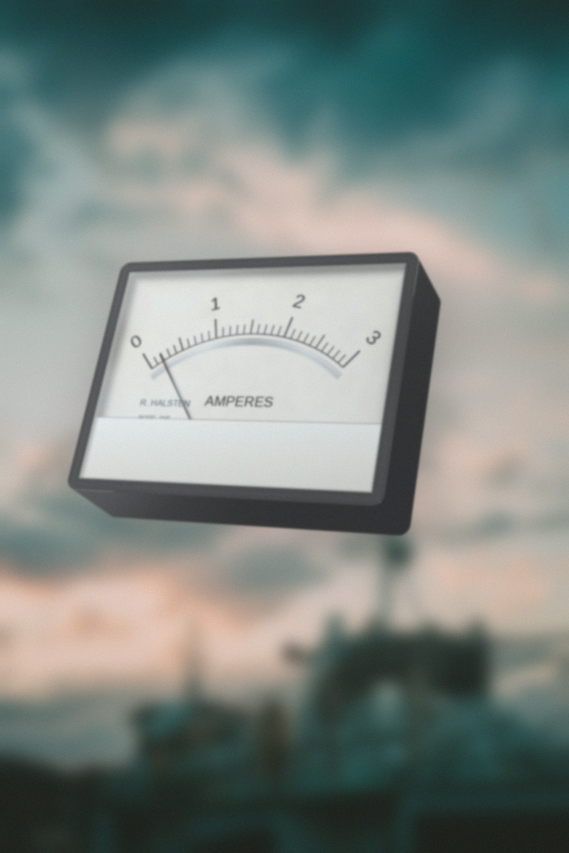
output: 0.2 A
